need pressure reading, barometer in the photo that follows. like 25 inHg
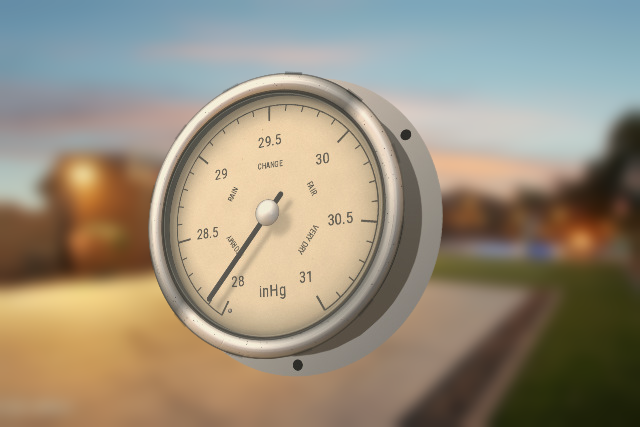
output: 28.1 inHg
